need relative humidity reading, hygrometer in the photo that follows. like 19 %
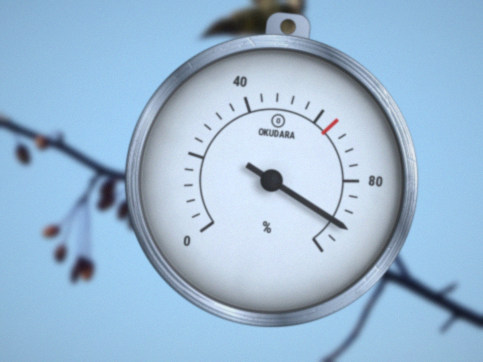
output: 92 %
